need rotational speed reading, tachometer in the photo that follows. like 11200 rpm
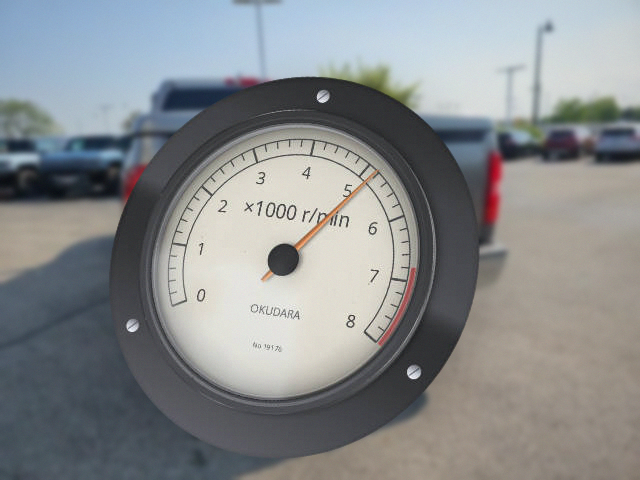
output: 5200 rpm
